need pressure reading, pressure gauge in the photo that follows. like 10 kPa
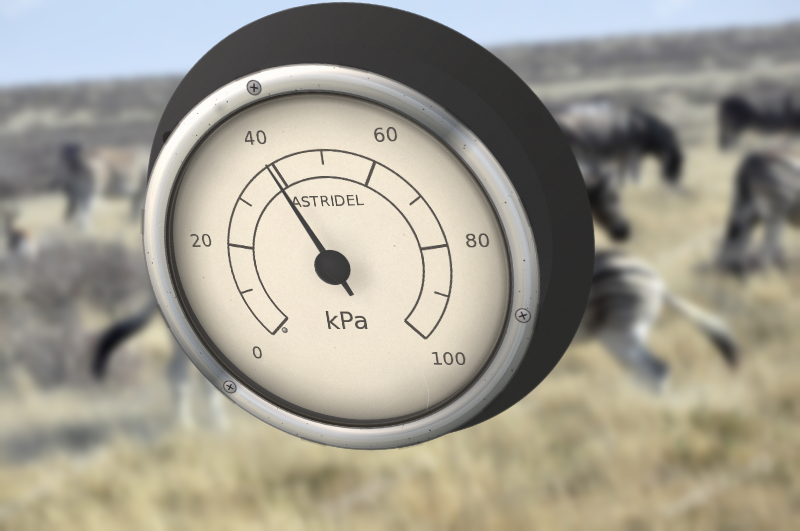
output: 40 kPa
